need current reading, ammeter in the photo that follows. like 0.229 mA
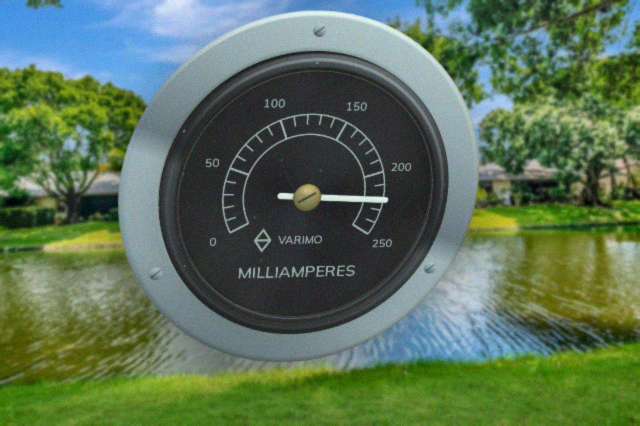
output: 220 mA
